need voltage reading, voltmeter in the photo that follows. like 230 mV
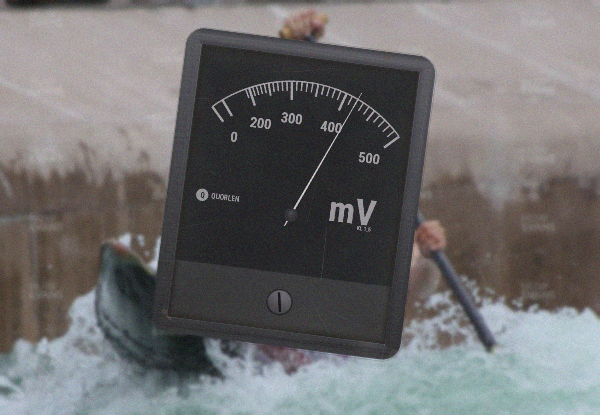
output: 420 mV
